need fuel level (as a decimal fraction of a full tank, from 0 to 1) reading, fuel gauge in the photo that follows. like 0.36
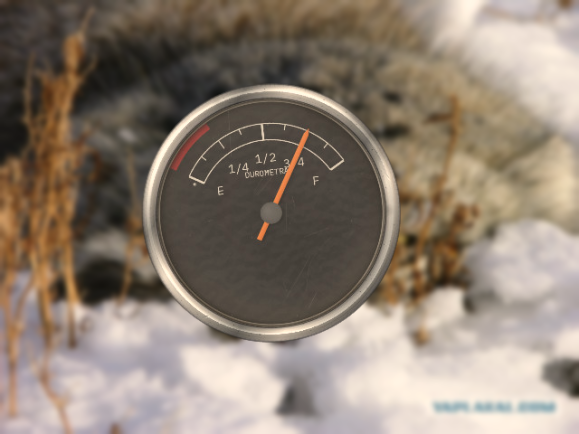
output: 0.75
